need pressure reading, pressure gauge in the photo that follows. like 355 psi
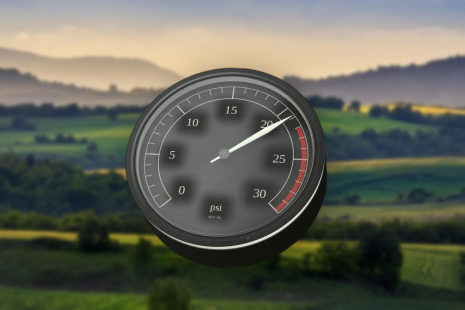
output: 21 psi
